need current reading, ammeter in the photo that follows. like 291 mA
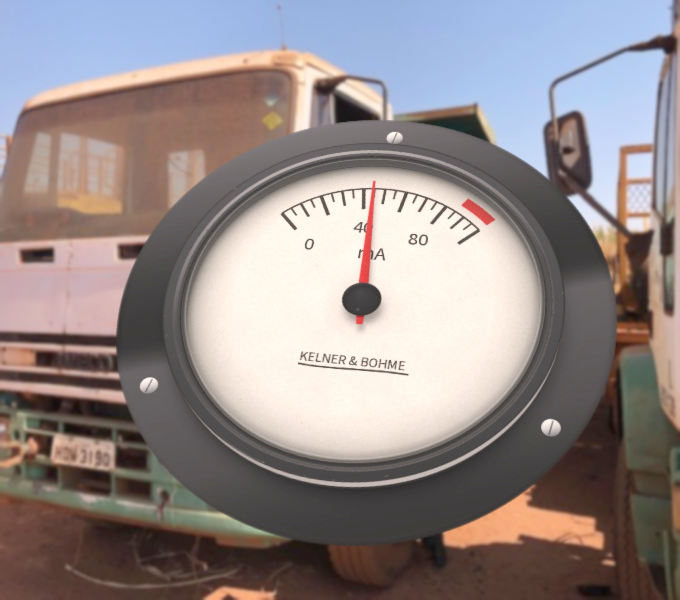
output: 45 mA
